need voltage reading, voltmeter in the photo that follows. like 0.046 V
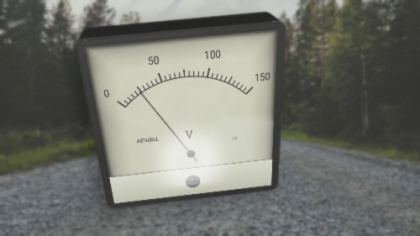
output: 25 V
